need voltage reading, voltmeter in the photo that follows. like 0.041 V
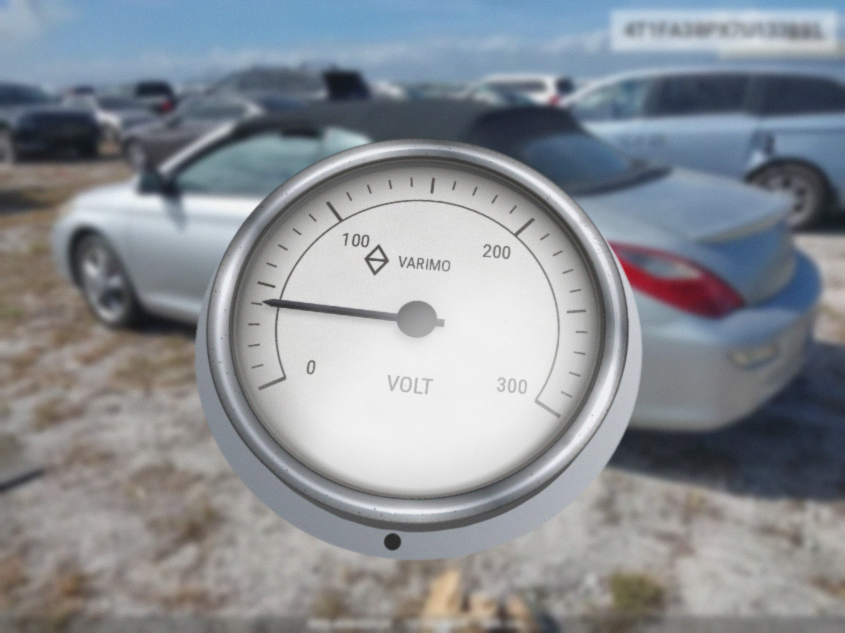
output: 40 V
